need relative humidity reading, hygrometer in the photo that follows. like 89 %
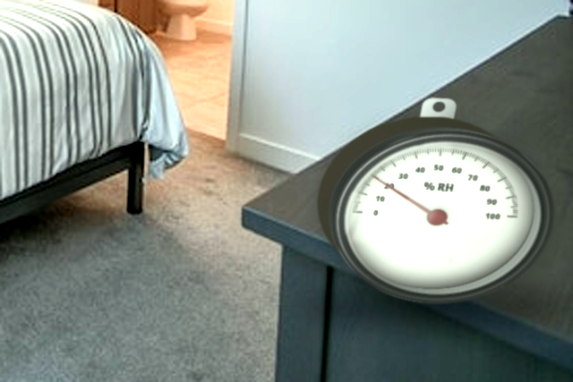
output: 20 %
